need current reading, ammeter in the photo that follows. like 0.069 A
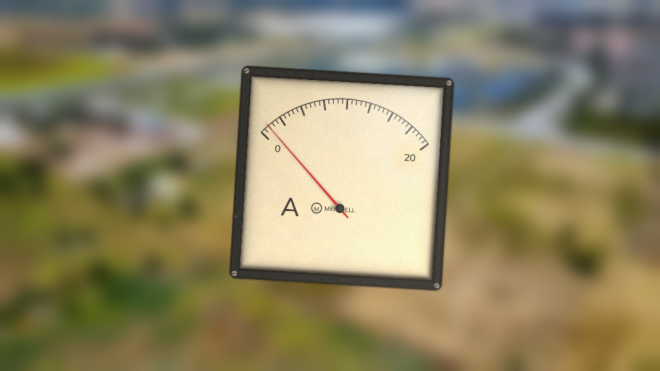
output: 1 A
